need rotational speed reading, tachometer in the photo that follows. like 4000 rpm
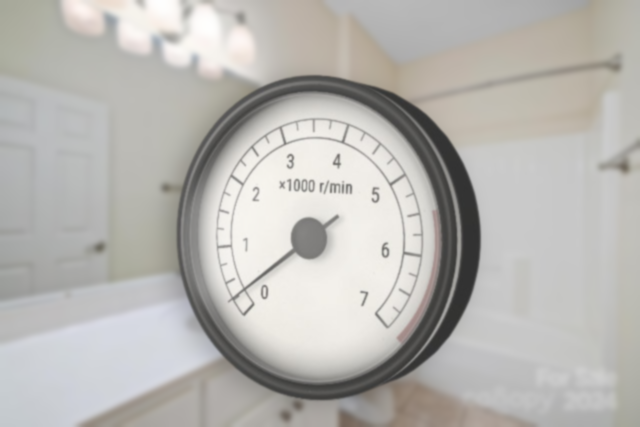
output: 250 rpm
